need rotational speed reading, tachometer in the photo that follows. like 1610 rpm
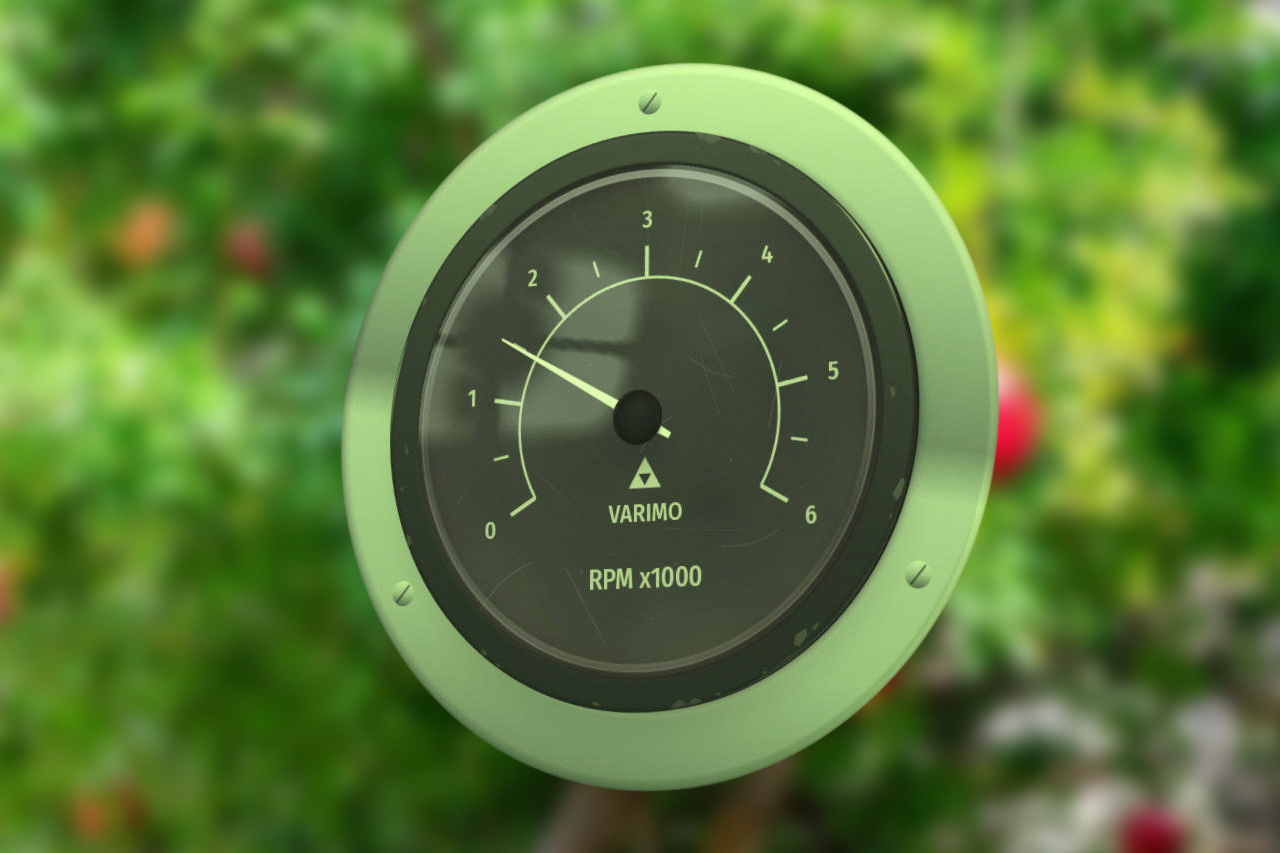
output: 1500 rpm
